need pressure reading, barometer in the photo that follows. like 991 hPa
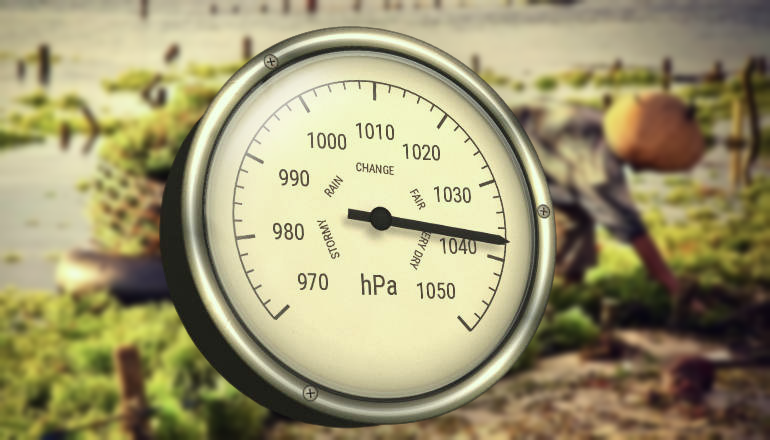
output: 1038 hPa
